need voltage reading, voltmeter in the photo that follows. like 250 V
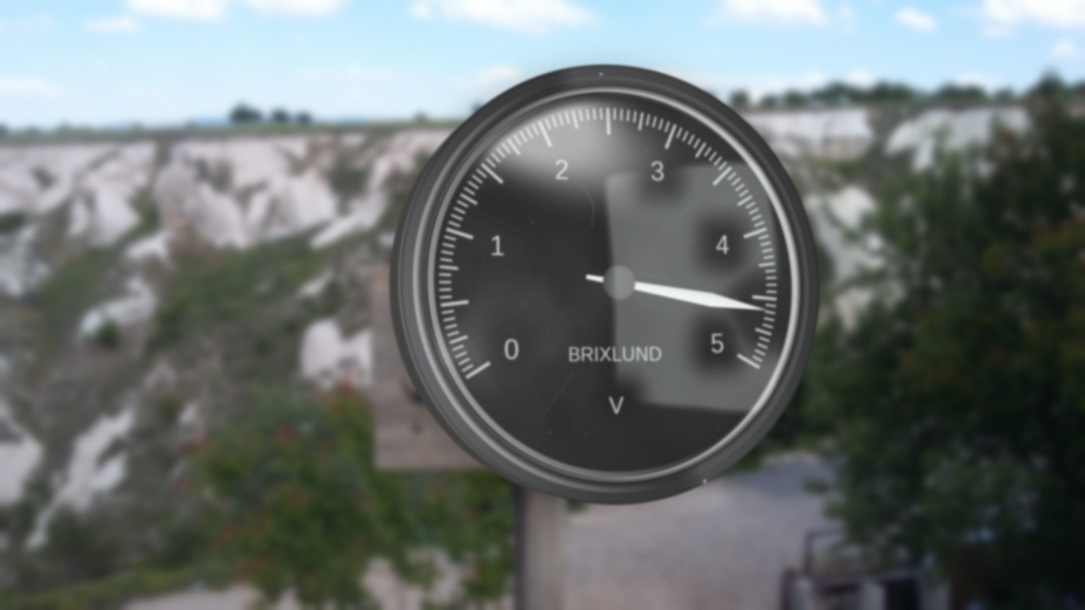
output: 4.6 V
